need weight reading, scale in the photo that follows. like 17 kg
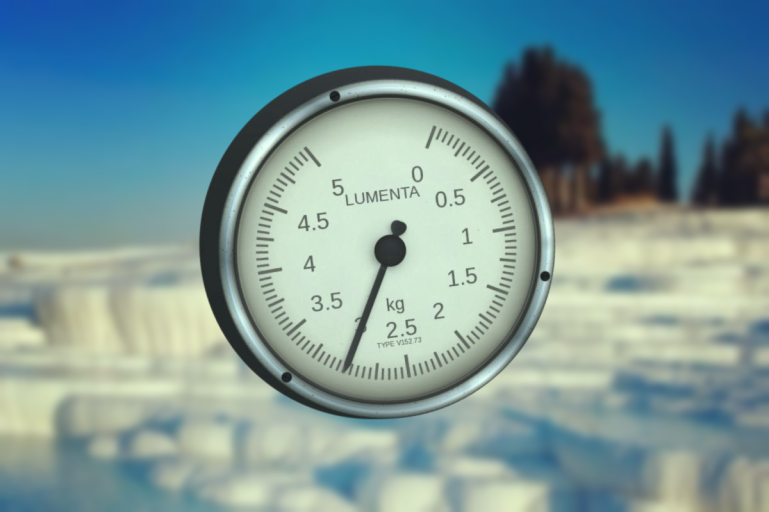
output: 3 kg
